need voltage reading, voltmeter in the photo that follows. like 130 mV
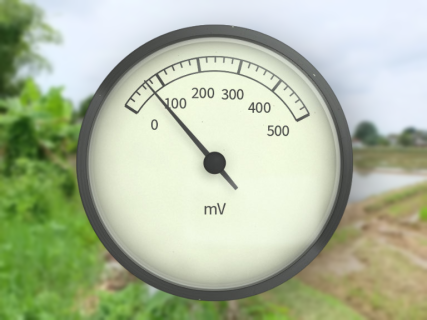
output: 70 mV
